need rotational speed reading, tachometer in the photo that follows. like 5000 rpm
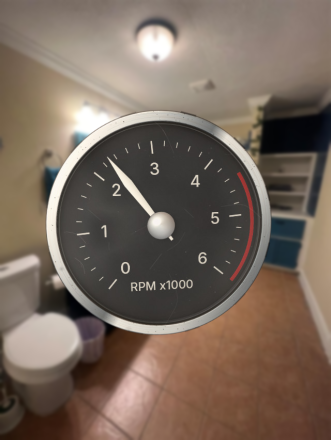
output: 2300 rpm
